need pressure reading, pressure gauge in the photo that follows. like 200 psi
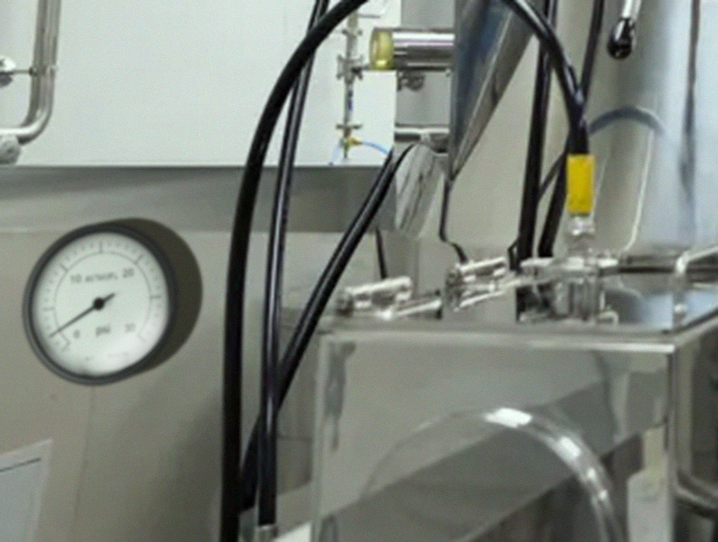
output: 2 psi
